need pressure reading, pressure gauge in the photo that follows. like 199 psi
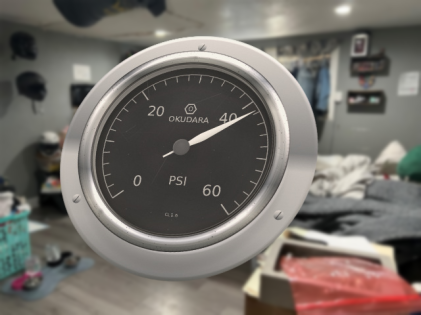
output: 42 psi
